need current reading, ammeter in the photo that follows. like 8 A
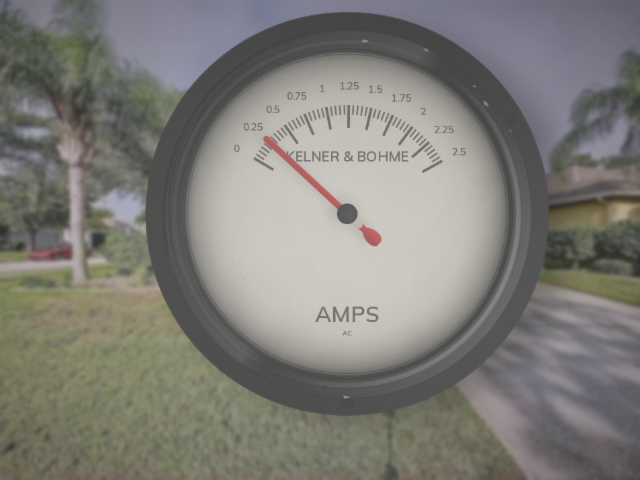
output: 0.25 A
